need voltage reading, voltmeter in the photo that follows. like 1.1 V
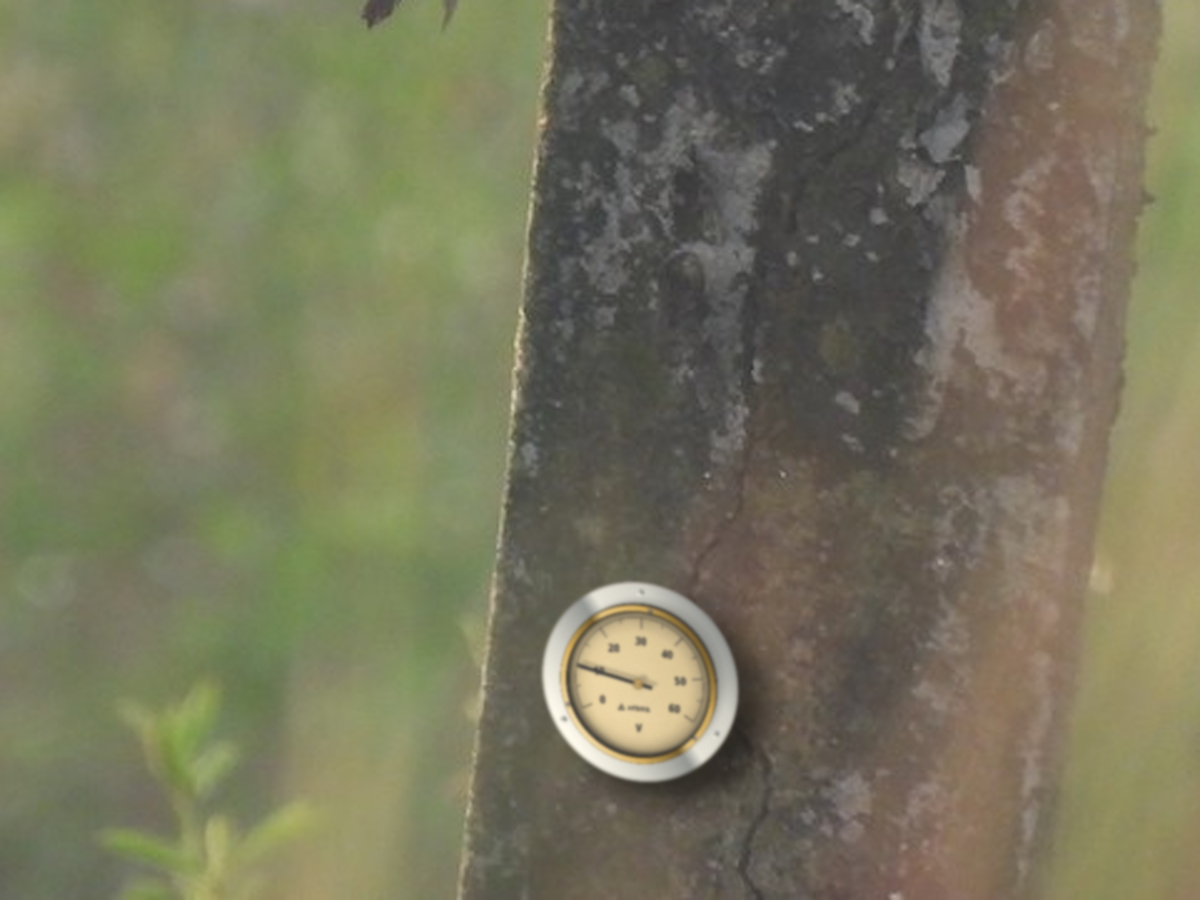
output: 10 V
